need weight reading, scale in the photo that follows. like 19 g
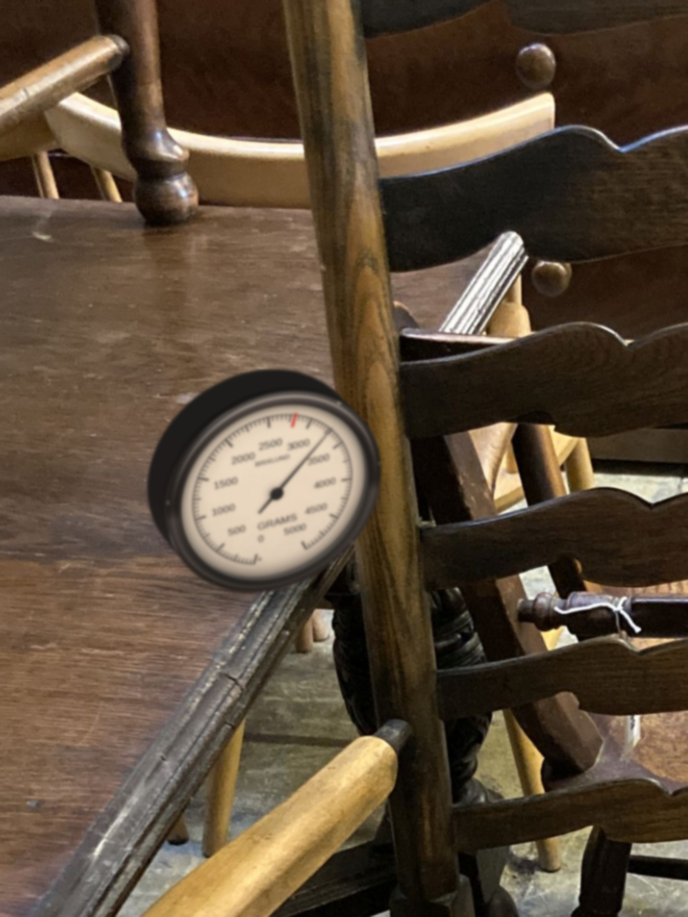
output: 3250 g
